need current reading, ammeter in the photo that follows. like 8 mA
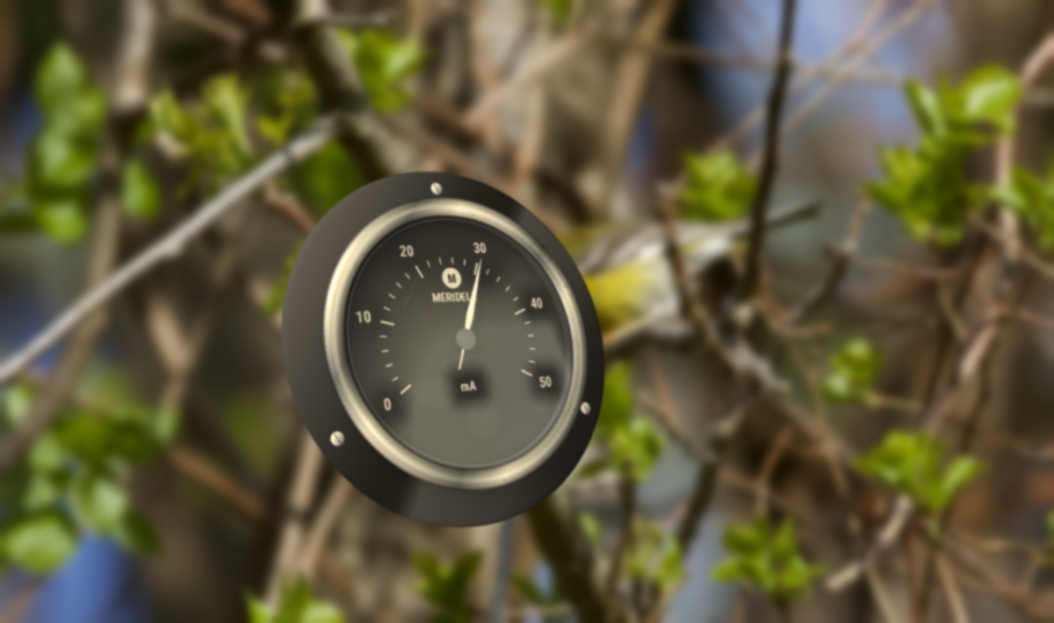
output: 30 mA
